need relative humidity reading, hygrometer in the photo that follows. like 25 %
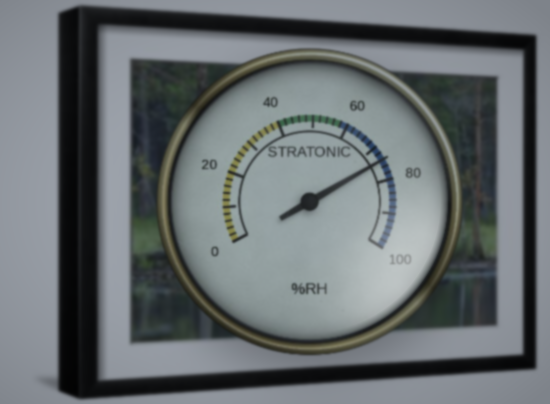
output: 74 %
